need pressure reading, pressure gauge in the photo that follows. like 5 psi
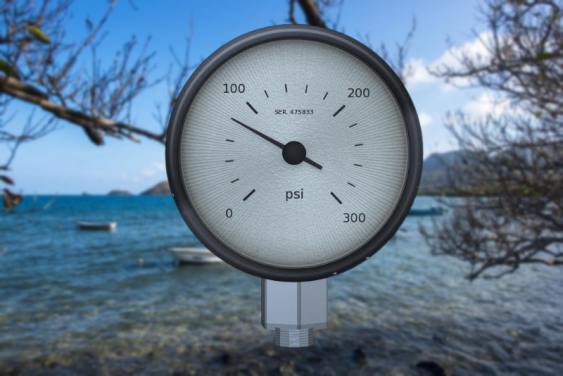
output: 80 psi
